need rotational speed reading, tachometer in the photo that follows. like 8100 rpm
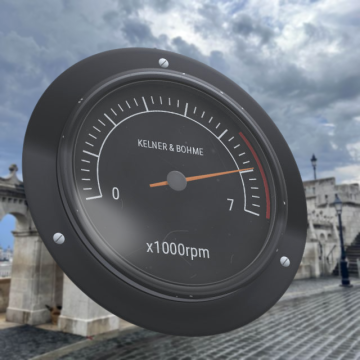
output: 6000 rpm
